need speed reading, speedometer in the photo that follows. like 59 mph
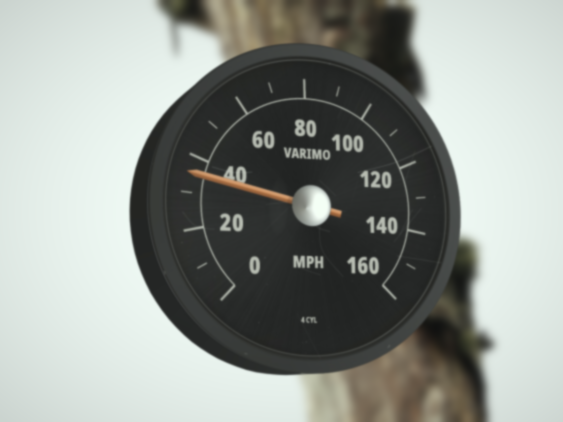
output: 35 mph
